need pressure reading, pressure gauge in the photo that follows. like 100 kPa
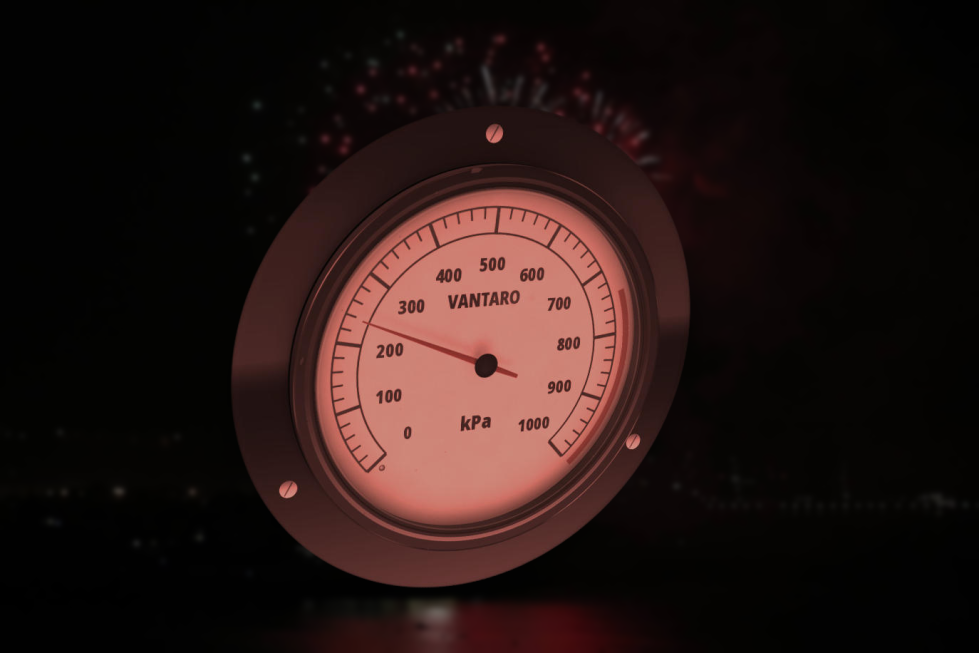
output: 240 kPa
